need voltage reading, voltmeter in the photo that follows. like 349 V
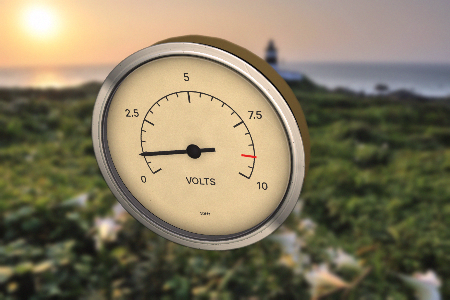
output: 1 V
